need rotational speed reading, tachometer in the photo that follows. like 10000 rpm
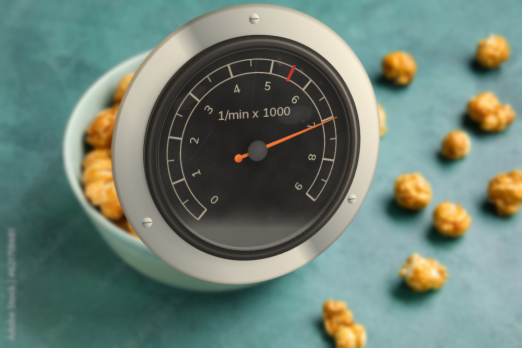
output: 7000 rpm
